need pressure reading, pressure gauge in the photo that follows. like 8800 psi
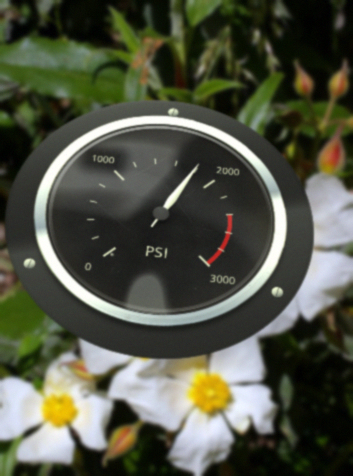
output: 1800 psi
